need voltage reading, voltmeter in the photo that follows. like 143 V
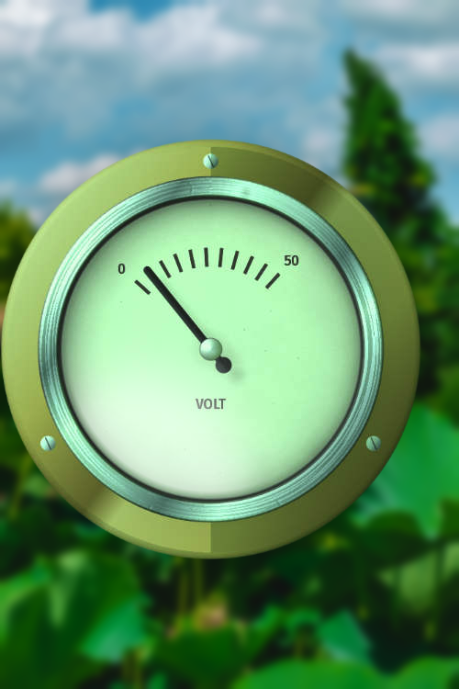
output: 5 V
